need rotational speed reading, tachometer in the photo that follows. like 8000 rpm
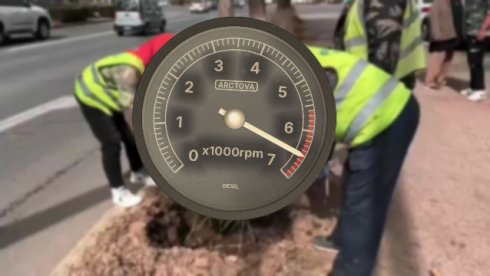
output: 6500 rpm
